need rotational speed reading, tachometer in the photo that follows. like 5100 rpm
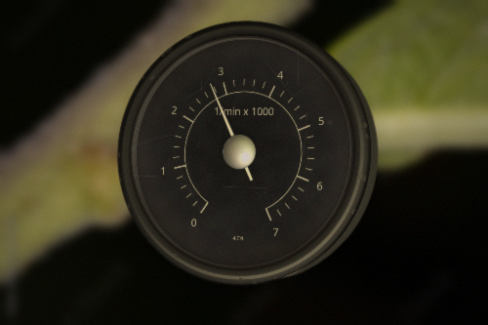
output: 2800 rpm
